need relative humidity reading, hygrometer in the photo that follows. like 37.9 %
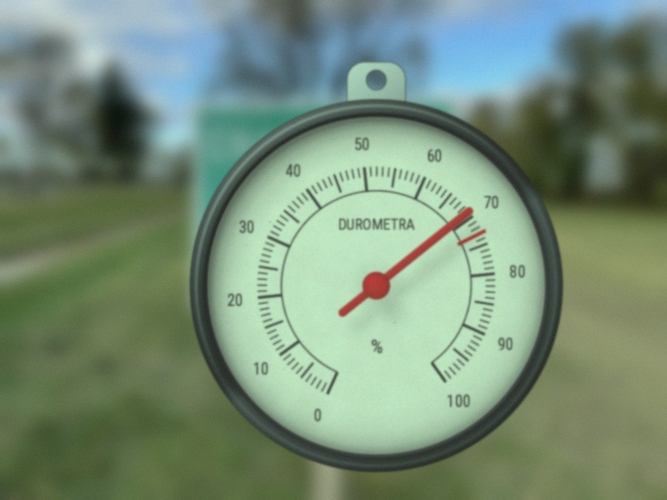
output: 69 %
